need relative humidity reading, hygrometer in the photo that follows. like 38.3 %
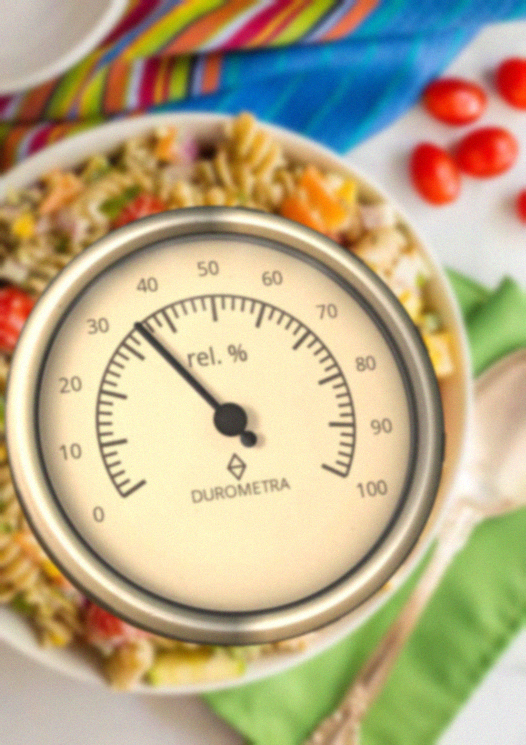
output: 34 %
